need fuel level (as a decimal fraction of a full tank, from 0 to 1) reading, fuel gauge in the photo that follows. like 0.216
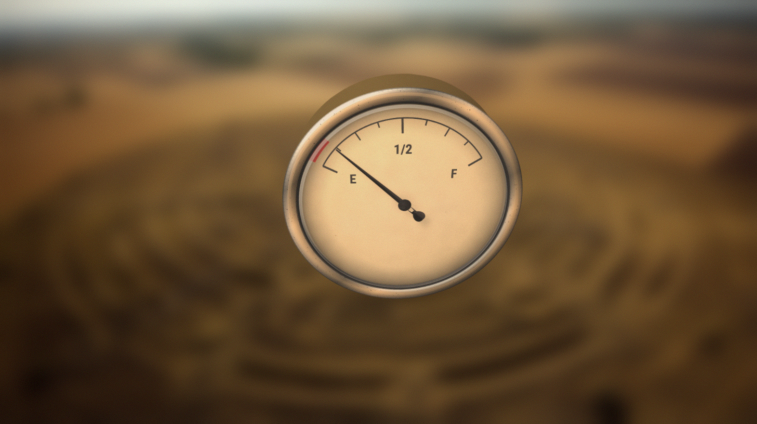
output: 0.125
